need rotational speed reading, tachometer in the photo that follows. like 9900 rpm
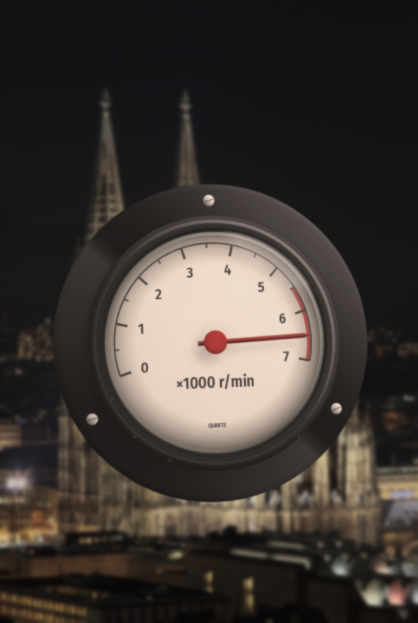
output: 6500 rpm
